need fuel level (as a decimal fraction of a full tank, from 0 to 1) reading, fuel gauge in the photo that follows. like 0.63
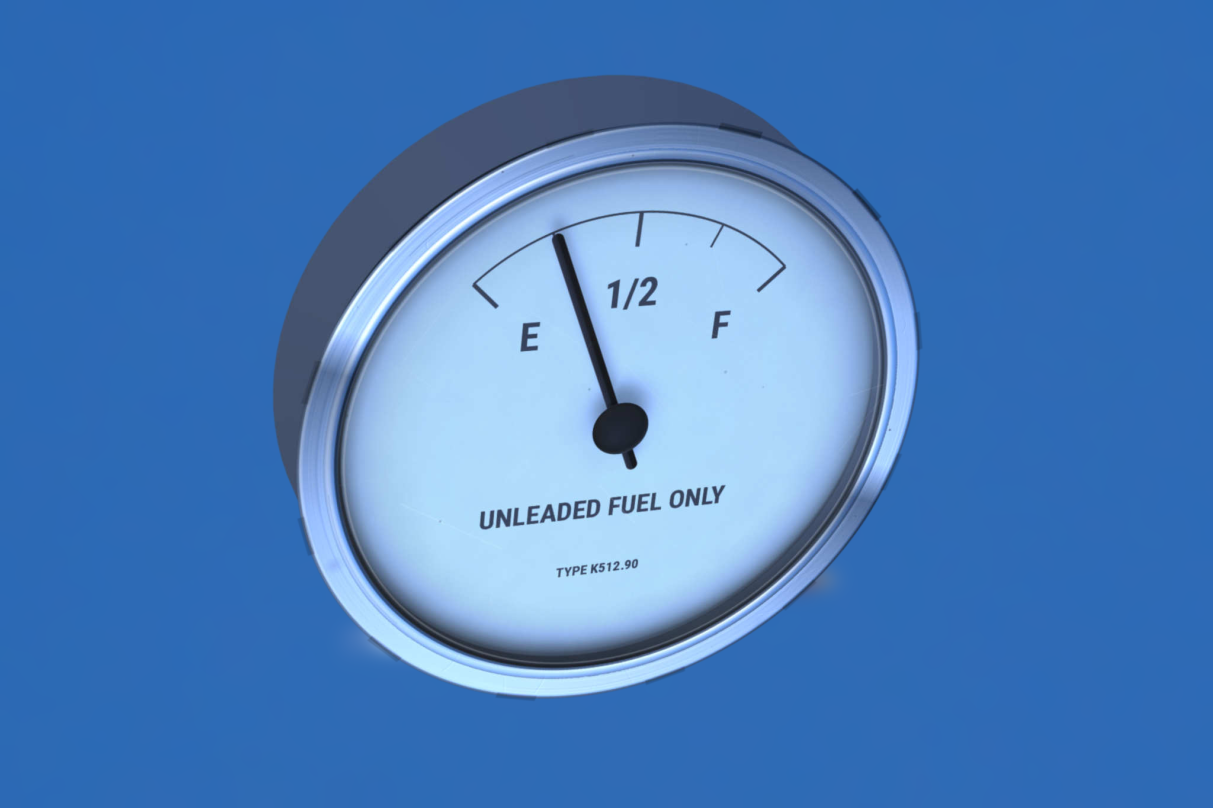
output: 0.25
